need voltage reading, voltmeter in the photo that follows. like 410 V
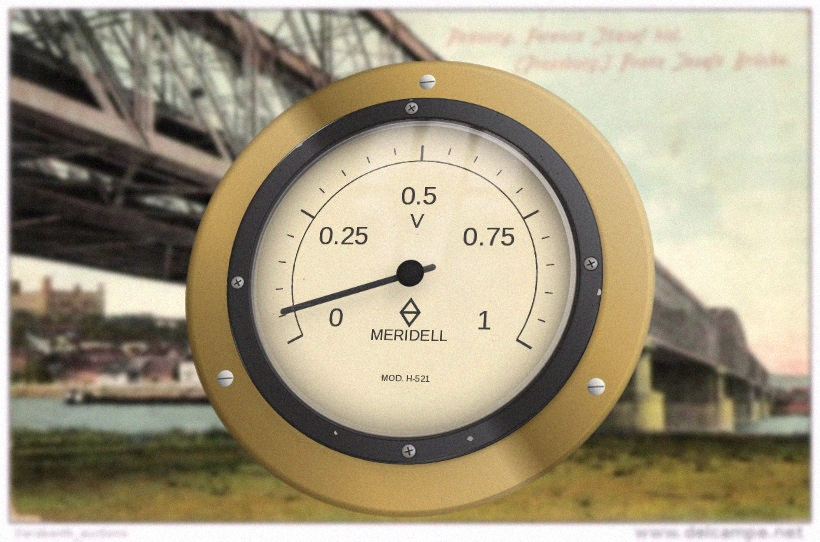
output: 0.05 V
